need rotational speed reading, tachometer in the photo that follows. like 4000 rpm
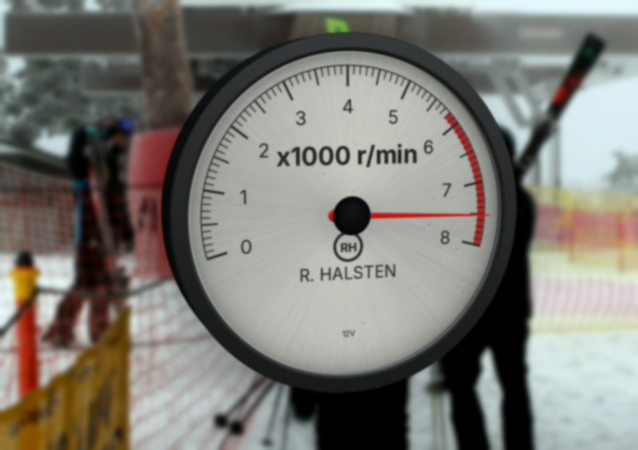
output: 7500 rpm
